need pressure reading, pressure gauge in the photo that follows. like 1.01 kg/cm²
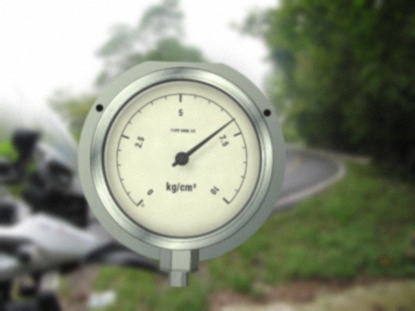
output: 7 kg/cm²
